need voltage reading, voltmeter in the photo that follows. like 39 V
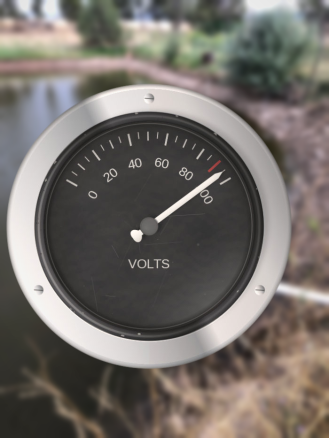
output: 95 V
